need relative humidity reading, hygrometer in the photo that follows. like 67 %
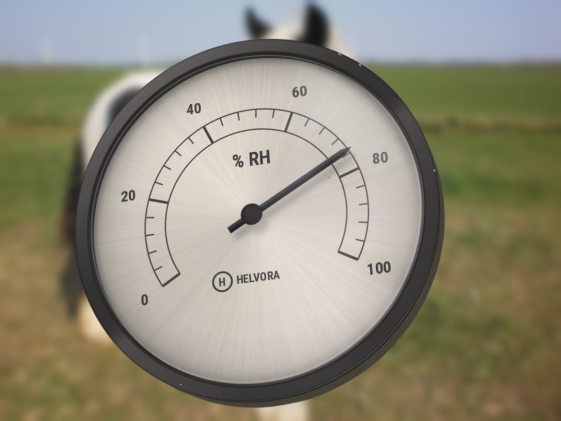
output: 76 %
